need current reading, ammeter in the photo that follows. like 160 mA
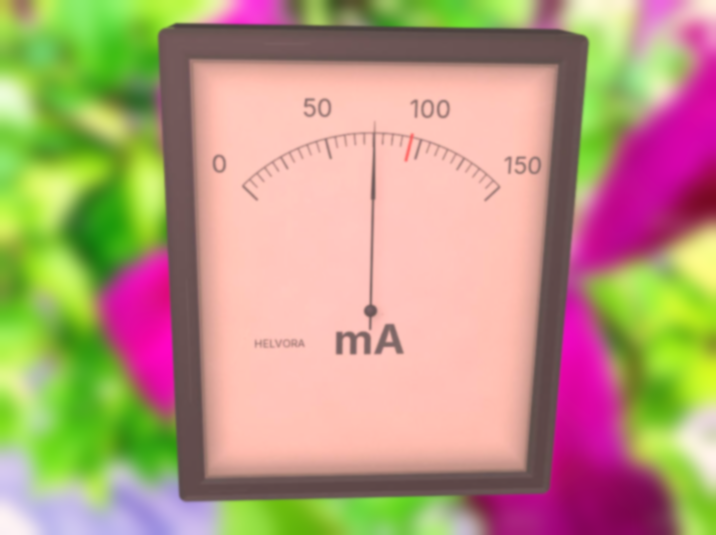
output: 75 mA
